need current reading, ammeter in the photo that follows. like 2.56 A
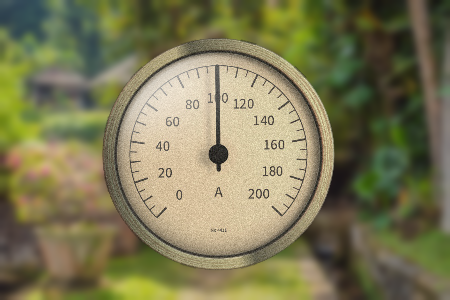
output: 100 A
